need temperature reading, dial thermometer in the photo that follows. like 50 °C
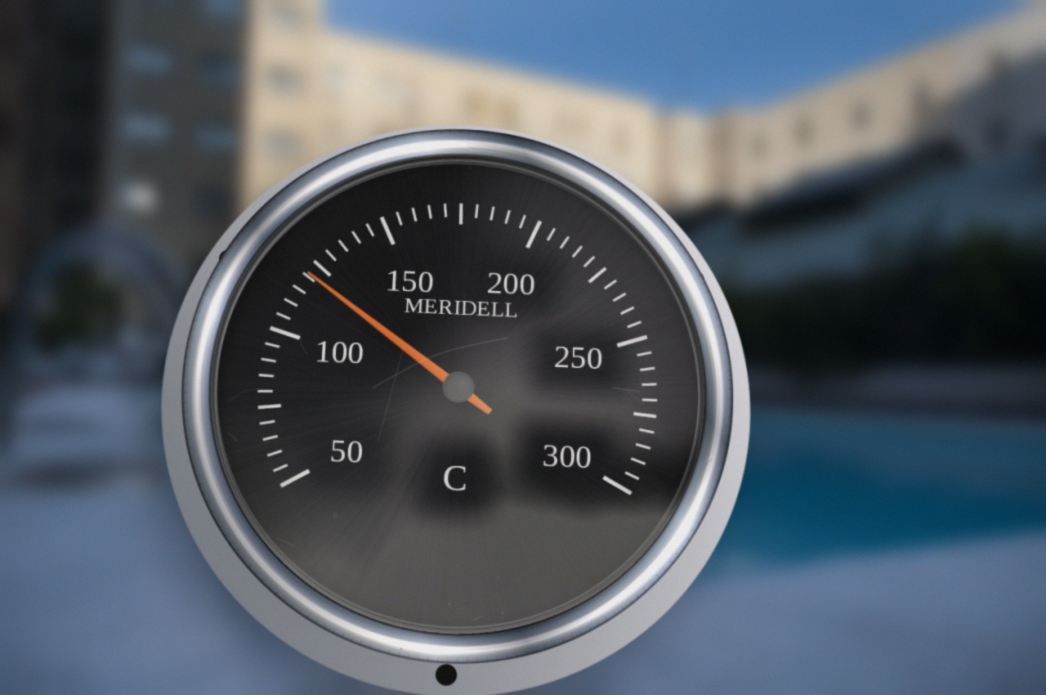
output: 120 °C
